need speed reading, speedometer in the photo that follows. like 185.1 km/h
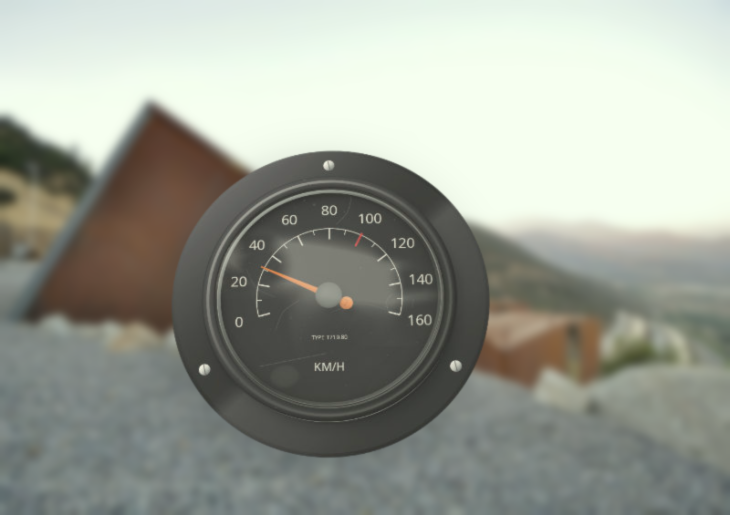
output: 30 km/h
